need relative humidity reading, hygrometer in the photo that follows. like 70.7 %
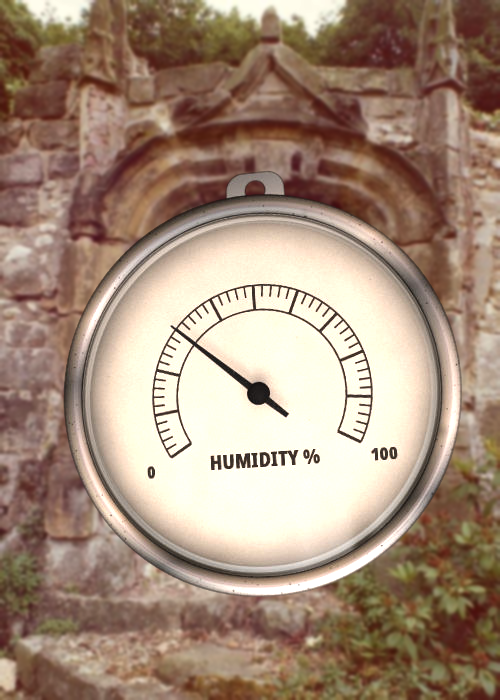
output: 30 %
